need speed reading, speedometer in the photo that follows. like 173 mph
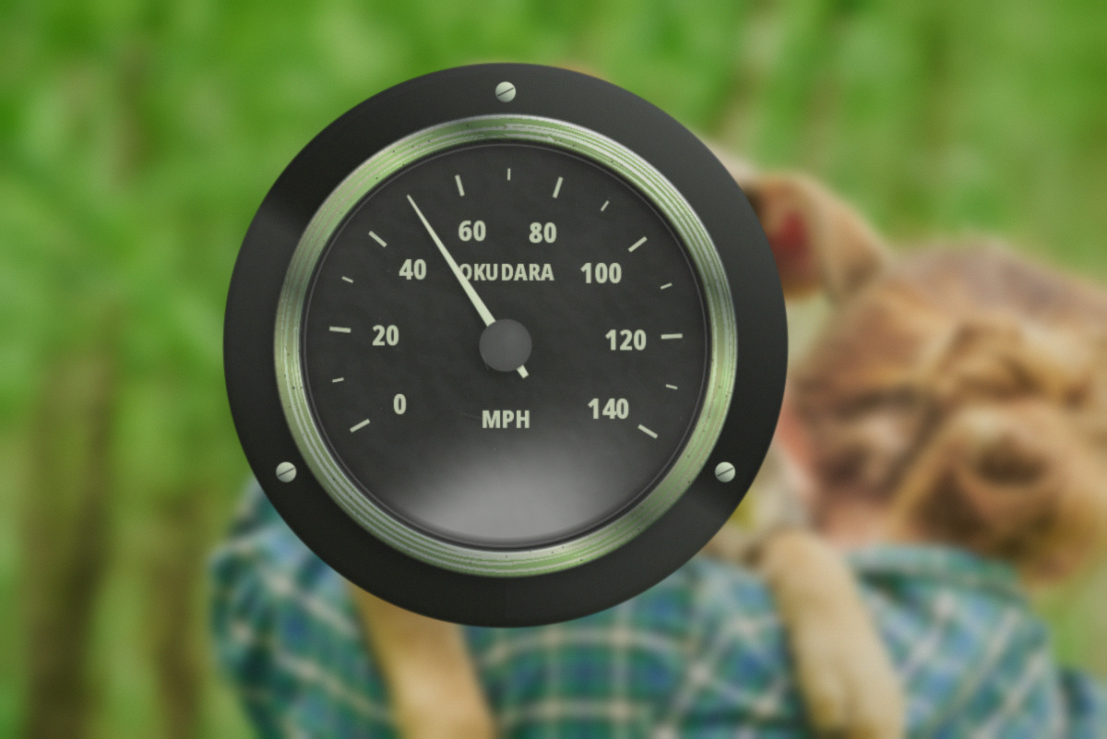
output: 50 mph
